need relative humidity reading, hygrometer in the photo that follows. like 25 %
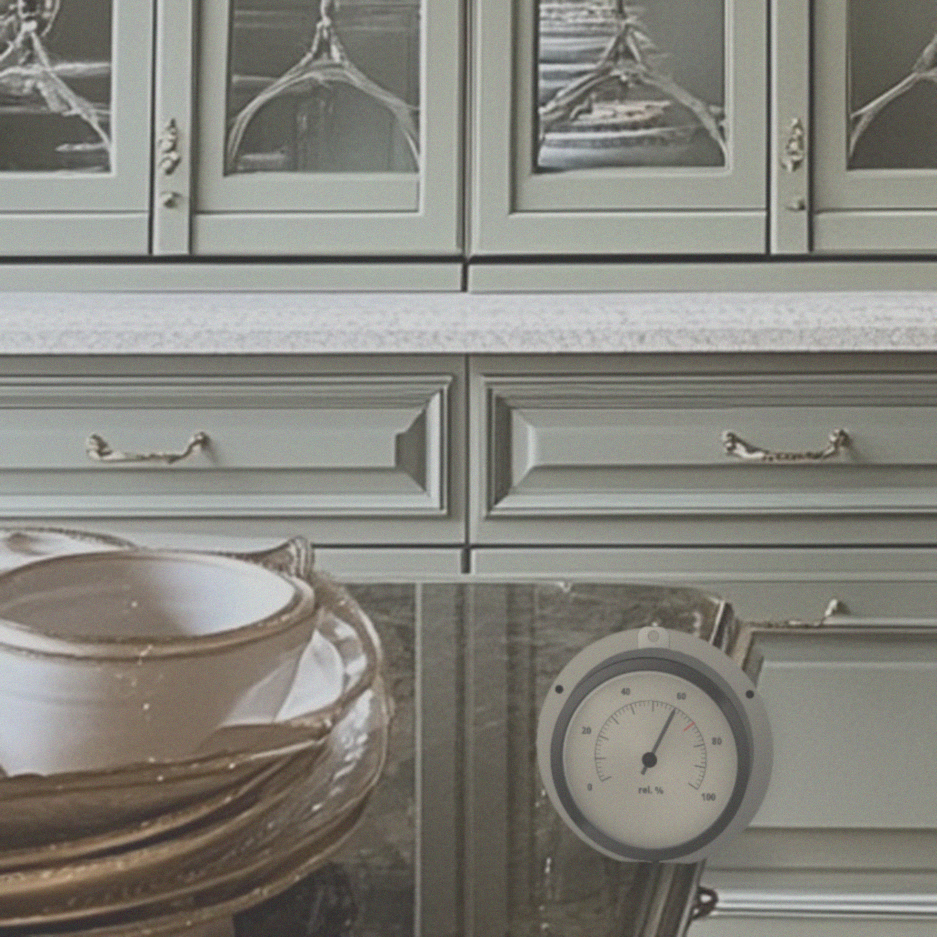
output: 60 %
